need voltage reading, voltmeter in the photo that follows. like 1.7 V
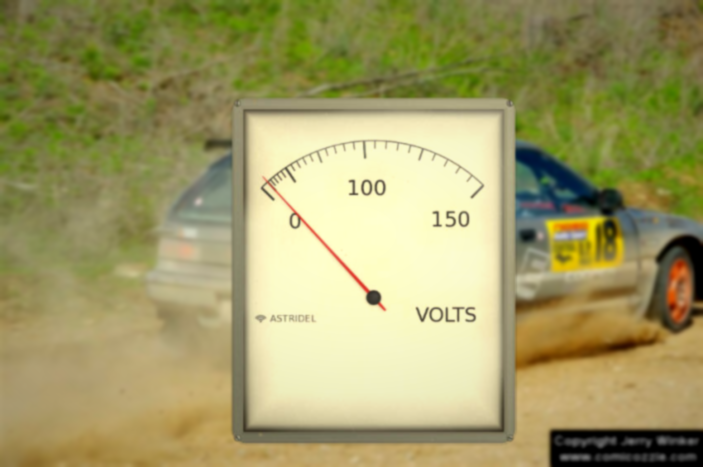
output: 25 V
